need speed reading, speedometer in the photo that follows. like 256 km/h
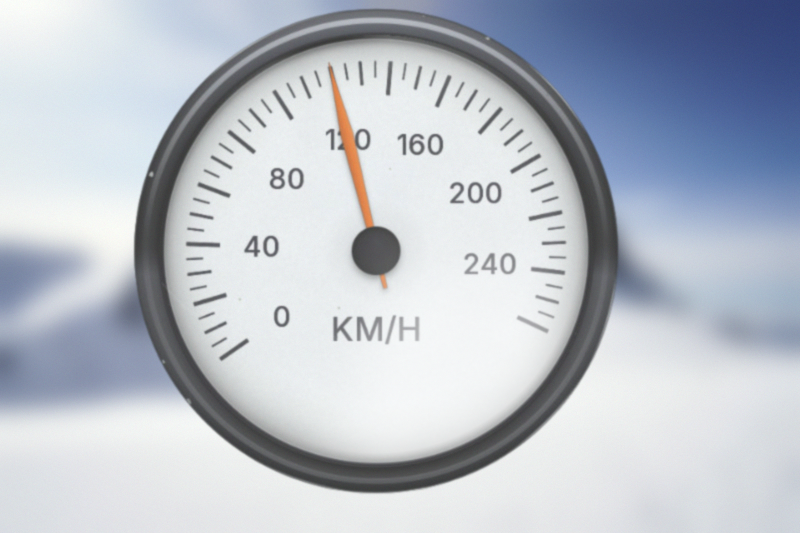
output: 120 km/h
